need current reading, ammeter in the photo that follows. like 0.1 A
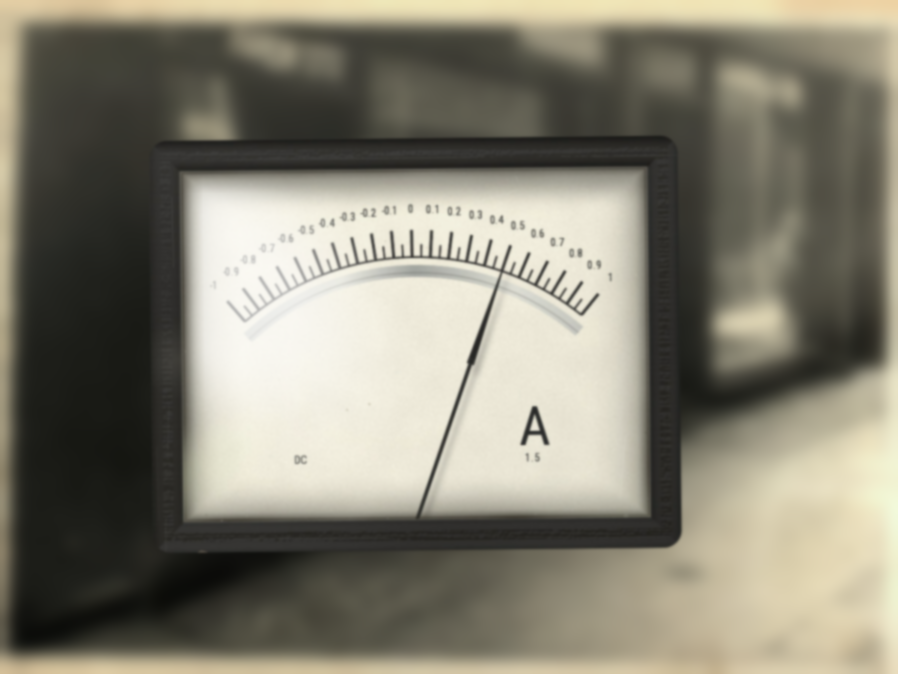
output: 0.5 A
